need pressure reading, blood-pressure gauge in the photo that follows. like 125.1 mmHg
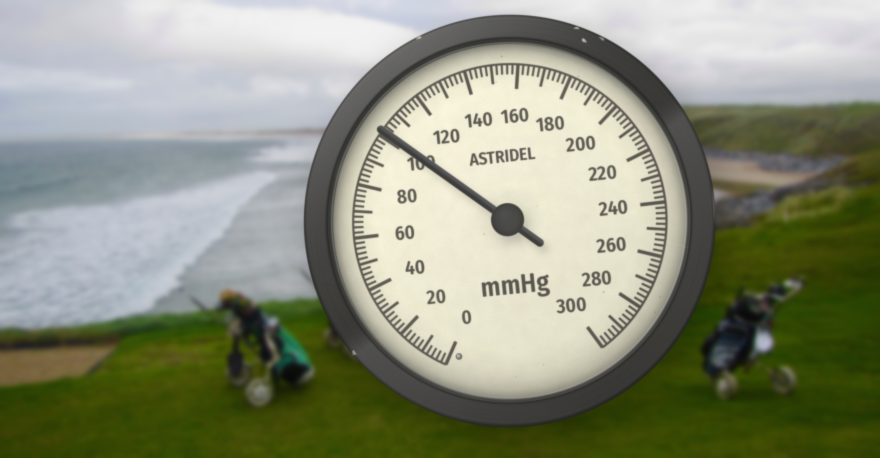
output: 102 mmHg
